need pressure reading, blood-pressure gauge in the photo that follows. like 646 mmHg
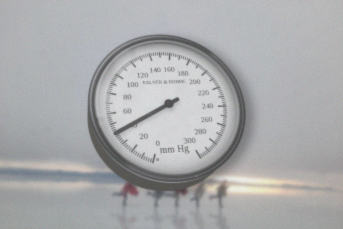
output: 40 mmHg
